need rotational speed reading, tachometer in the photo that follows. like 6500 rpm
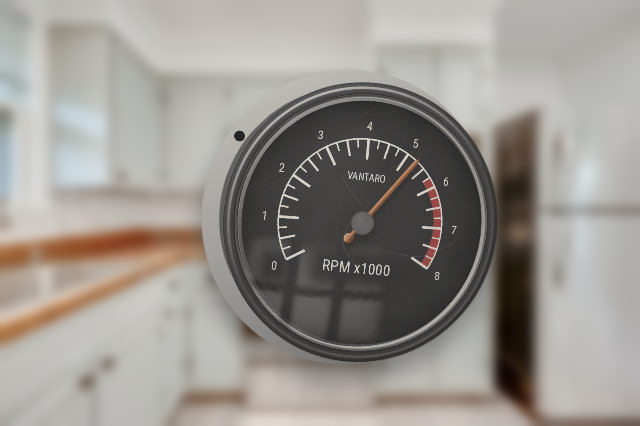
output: 5250 rpm
